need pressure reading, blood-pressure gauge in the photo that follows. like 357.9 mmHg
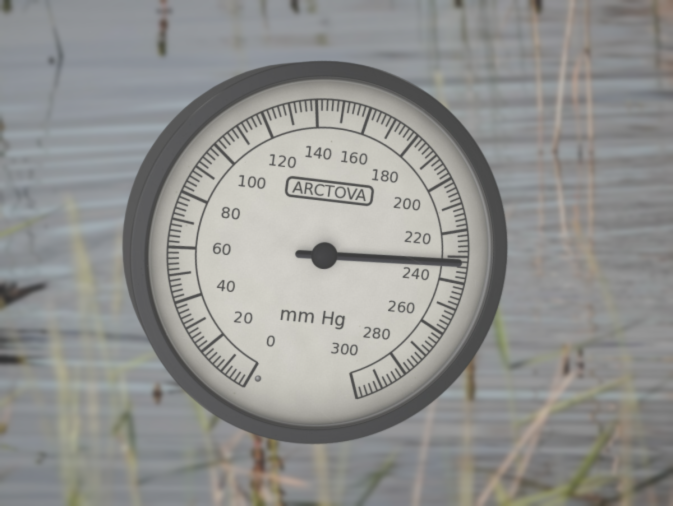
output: 232 mmHg
